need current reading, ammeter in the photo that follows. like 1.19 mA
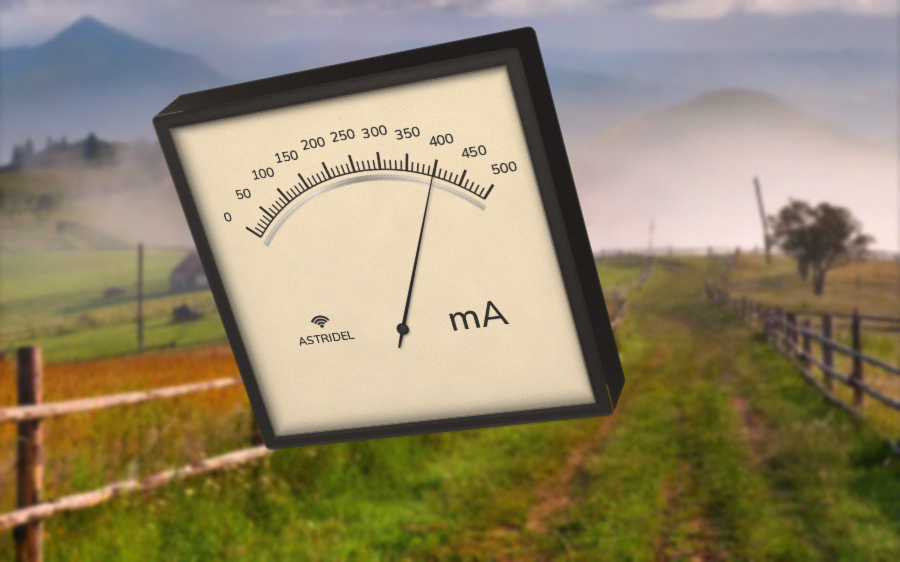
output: 400 mA
